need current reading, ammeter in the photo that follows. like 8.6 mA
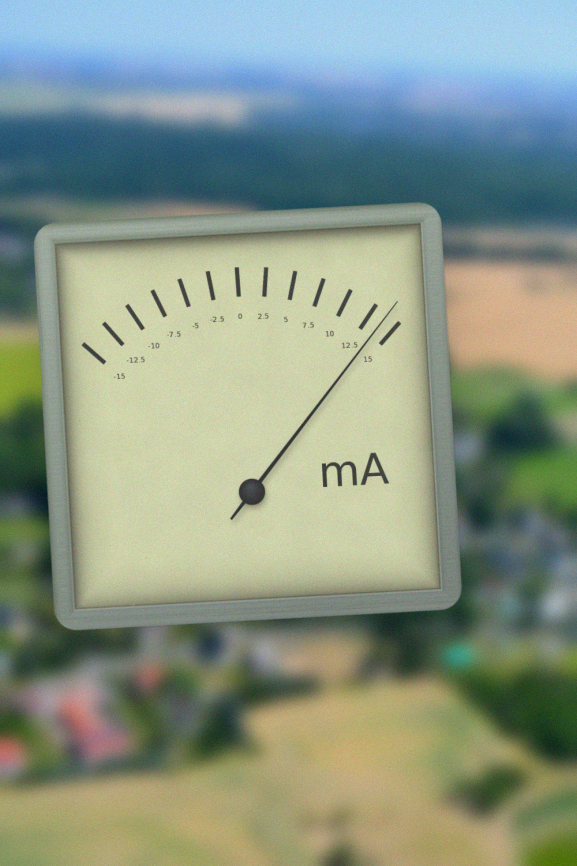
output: 13.75 mA
